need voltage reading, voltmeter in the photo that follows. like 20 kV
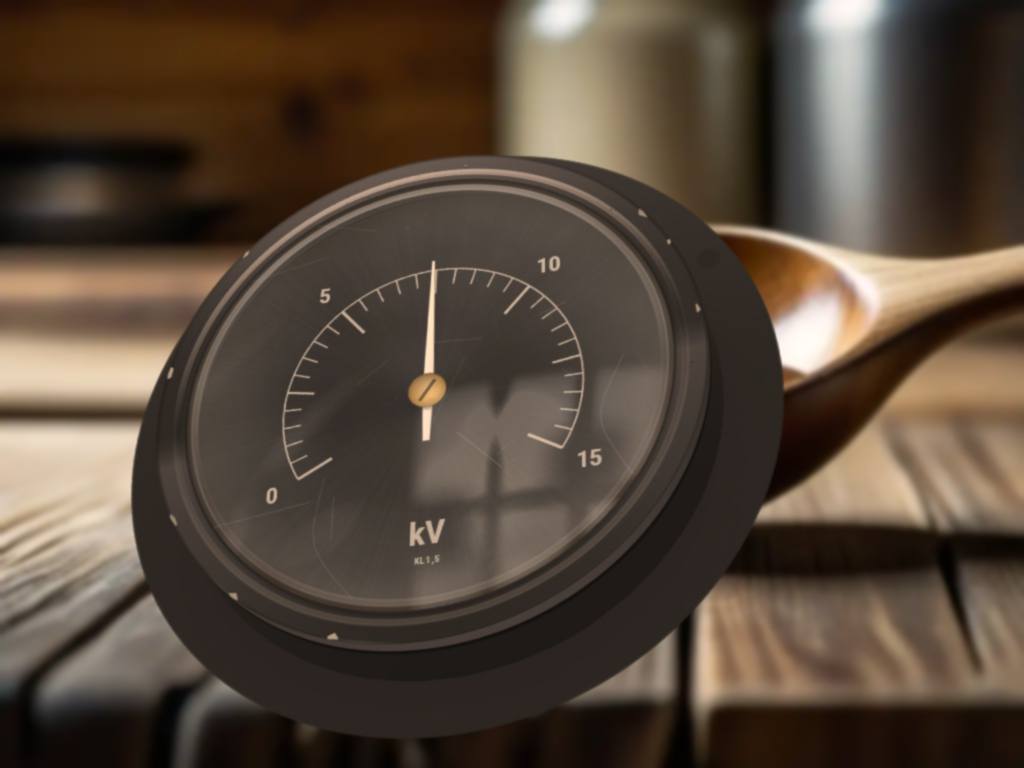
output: 7.5 kV
